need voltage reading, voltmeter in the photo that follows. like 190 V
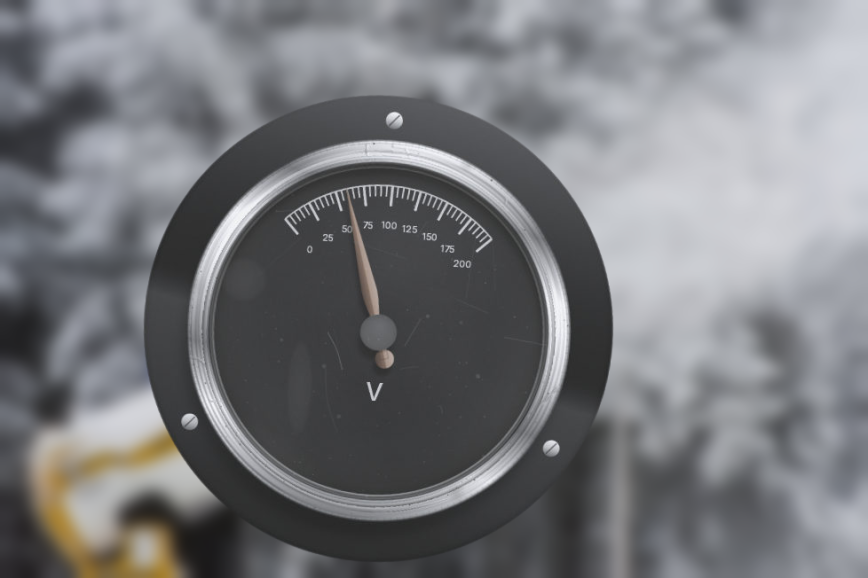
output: 60 V
